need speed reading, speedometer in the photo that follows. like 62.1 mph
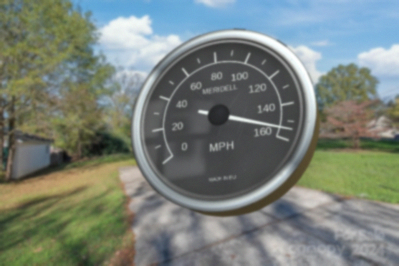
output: 155 mph
